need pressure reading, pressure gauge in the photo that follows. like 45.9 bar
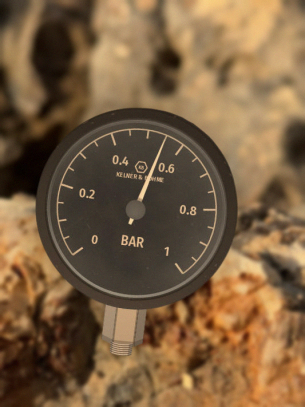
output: 0.55 bar
